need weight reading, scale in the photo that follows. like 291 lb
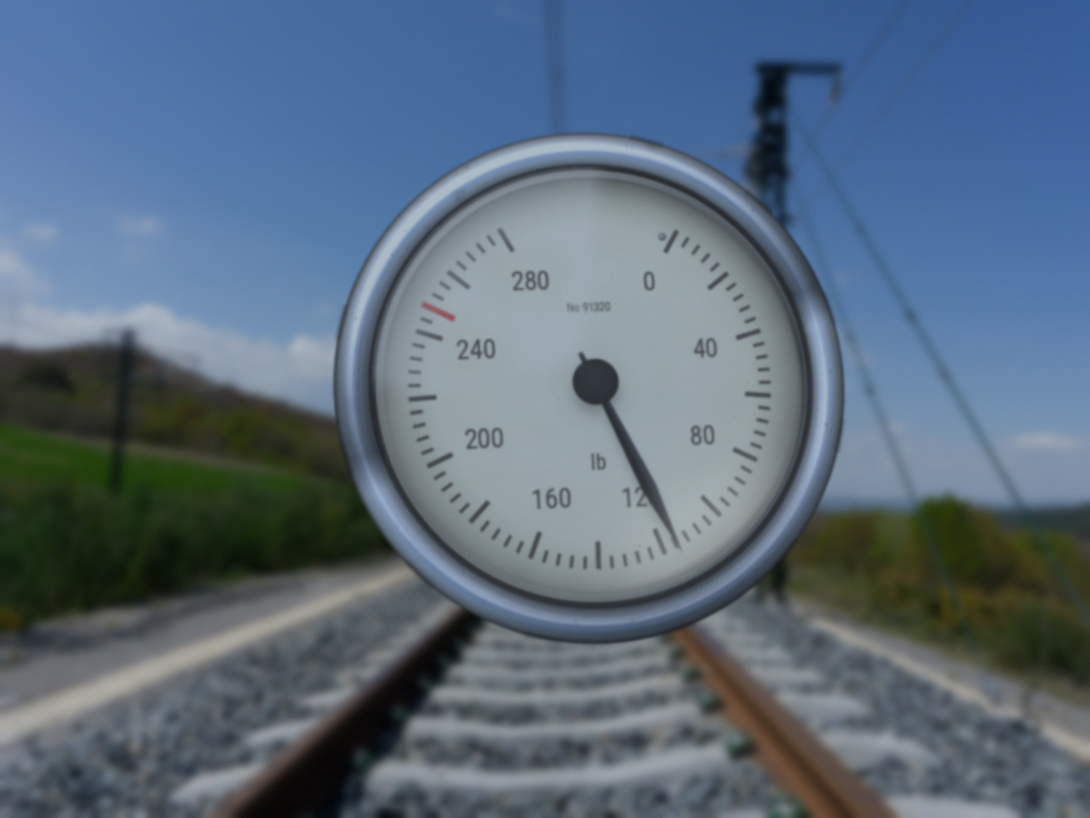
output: 116 lb
